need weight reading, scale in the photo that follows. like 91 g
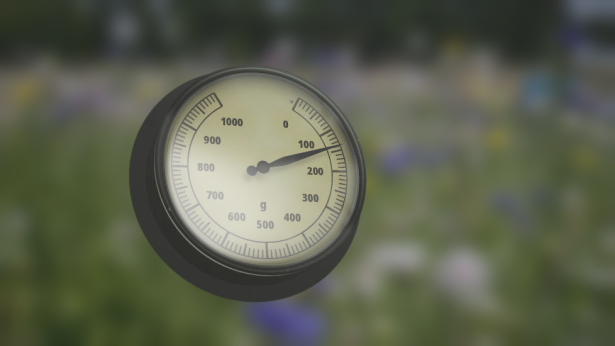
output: 140 g
